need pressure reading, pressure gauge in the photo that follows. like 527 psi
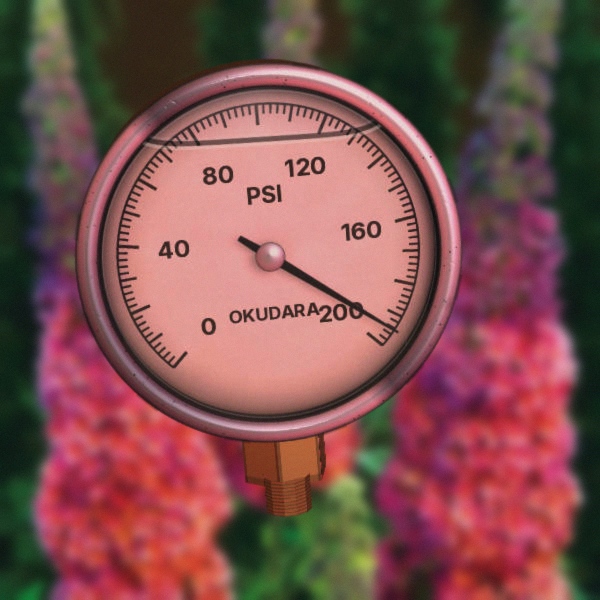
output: 194 psi
